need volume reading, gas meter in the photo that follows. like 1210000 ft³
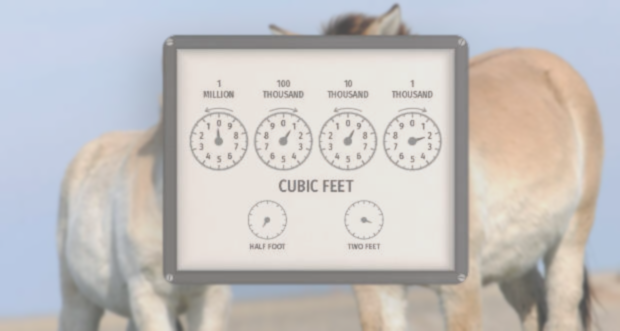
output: 9200 ft³
